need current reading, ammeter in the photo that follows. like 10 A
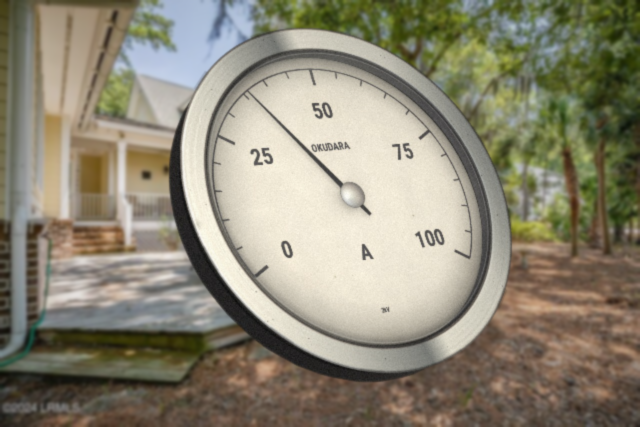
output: 35 A
